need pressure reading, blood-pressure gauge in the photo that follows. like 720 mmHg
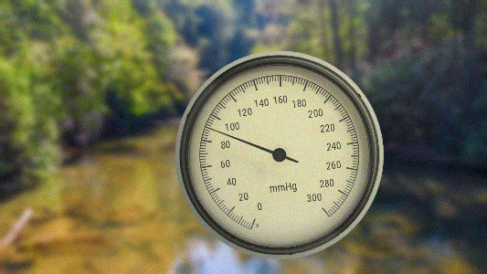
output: 90 mmHg
